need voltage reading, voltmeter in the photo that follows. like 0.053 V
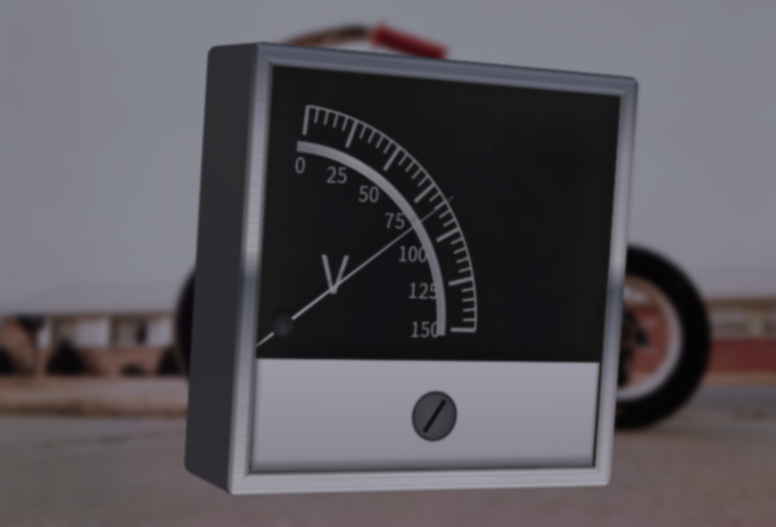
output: 85 V
